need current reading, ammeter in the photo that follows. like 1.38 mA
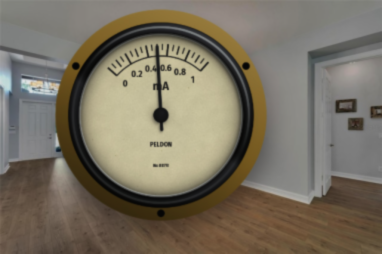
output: 0.5 mA
